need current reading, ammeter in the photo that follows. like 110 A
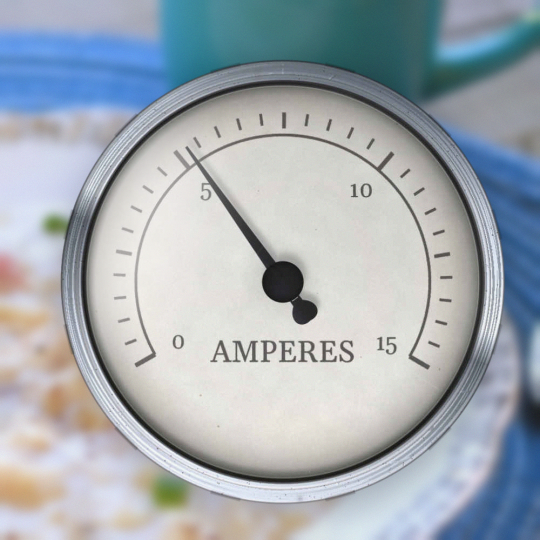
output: 5.25 A
